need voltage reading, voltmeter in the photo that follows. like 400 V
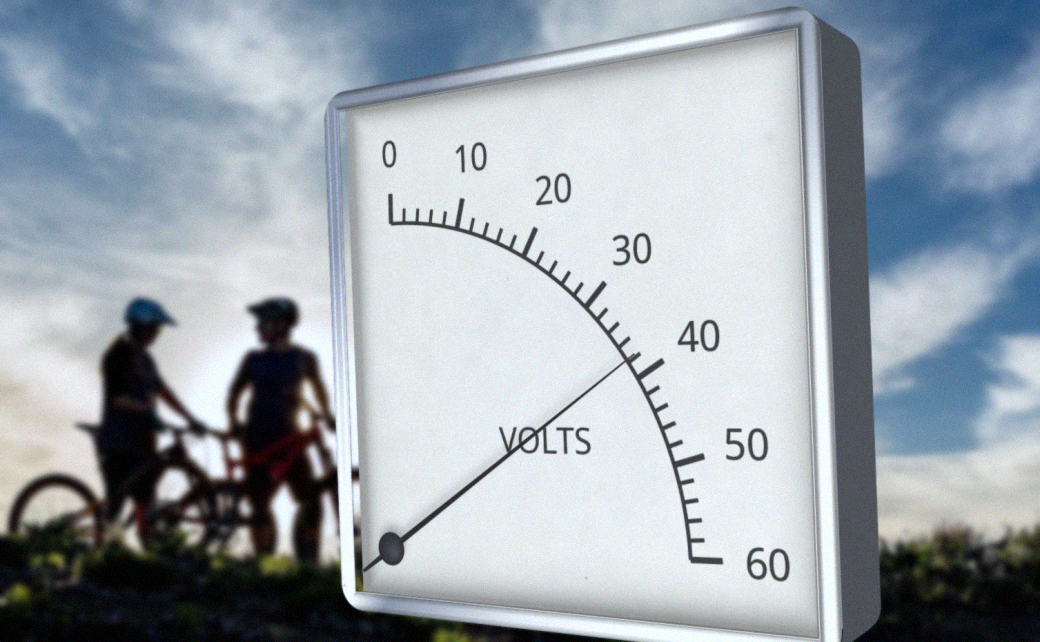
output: 38 V
